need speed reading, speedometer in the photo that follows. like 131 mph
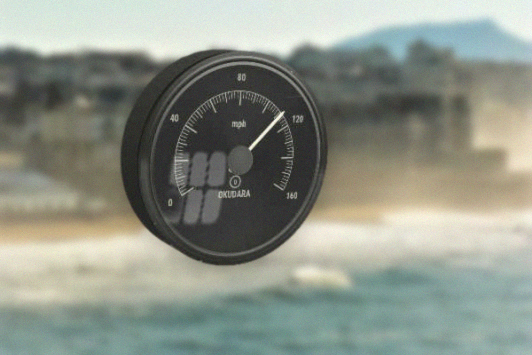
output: 110 mph
